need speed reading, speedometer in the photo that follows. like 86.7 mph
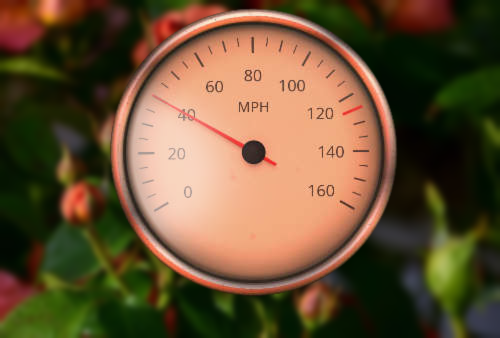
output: 40 mph
